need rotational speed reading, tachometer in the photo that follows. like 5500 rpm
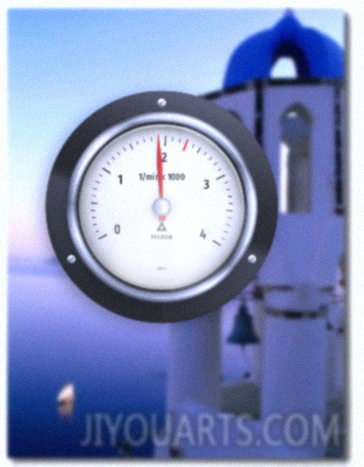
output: 1900 rpm
